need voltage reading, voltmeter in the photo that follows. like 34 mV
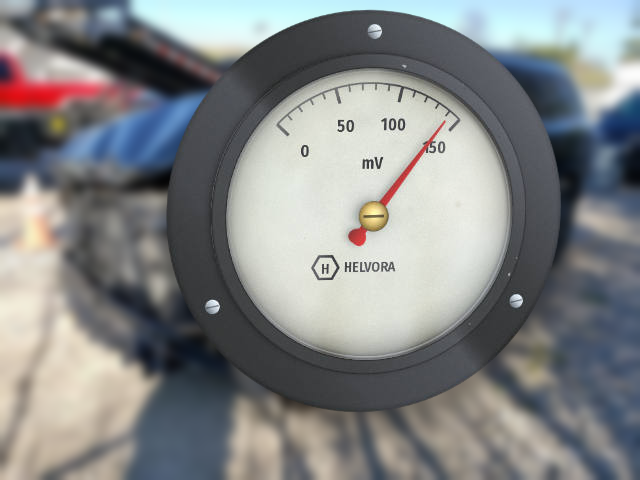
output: 140 mV
